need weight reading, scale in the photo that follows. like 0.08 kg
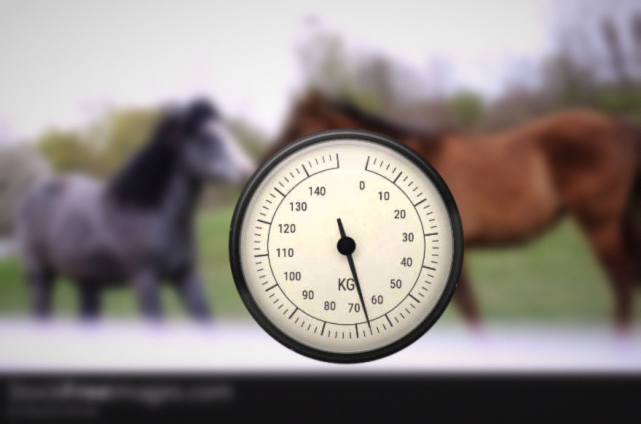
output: 66 kg
